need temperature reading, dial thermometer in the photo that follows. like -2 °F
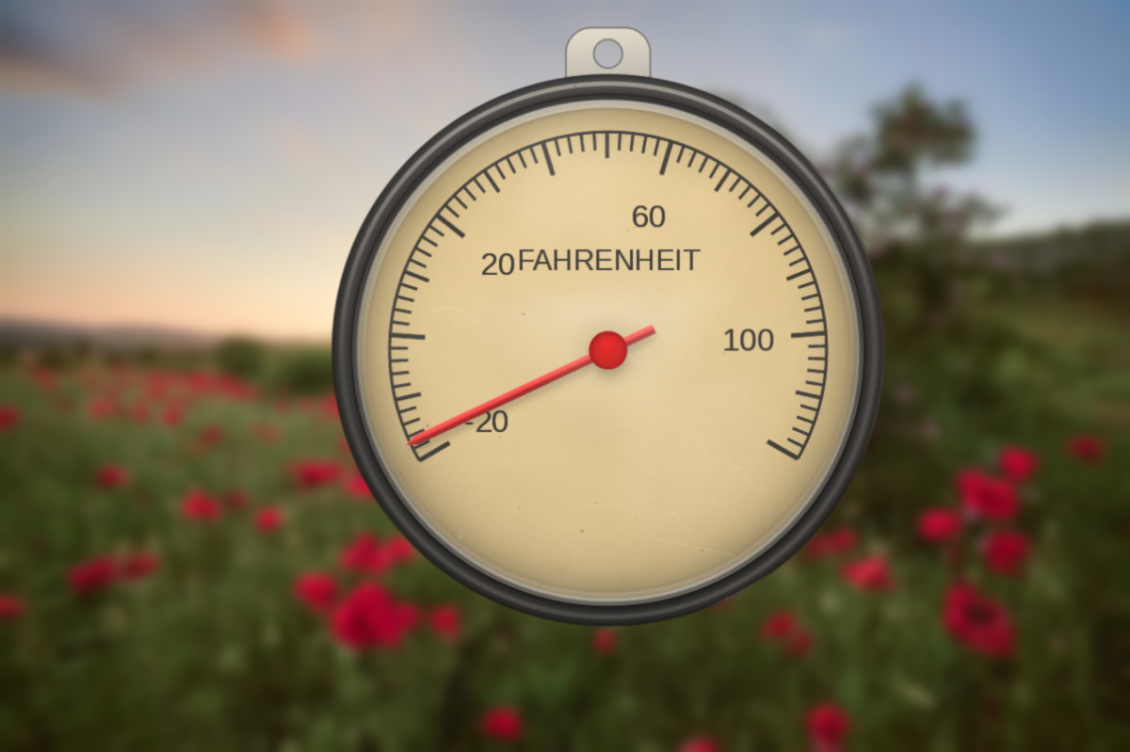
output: -17 °F
